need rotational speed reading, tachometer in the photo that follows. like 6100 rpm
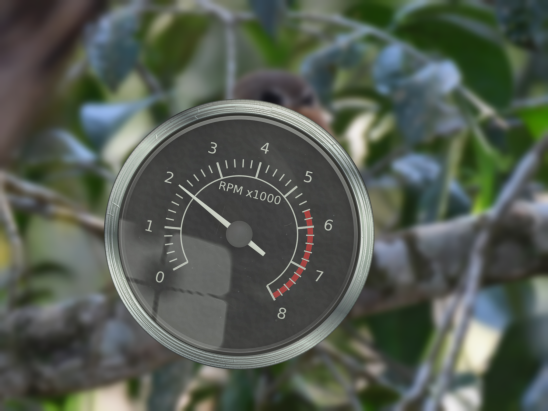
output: 2000 rpm
